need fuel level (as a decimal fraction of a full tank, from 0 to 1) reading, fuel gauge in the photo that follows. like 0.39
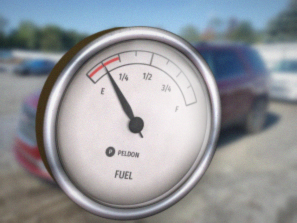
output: 0.125
